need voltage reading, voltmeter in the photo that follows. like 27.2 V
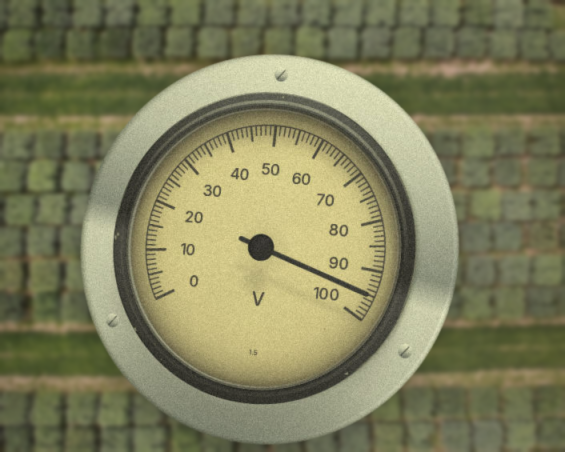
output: 95 V
